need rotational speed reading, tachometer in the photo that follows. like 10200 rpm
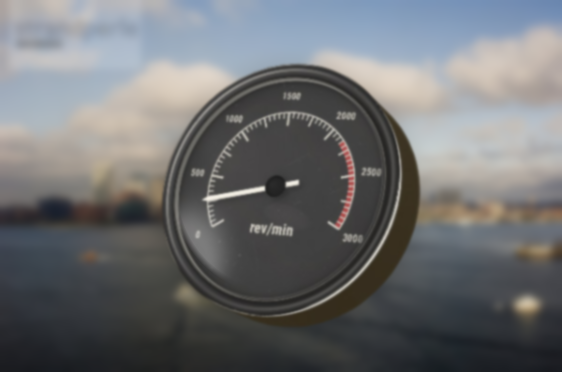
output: 250 rpm
